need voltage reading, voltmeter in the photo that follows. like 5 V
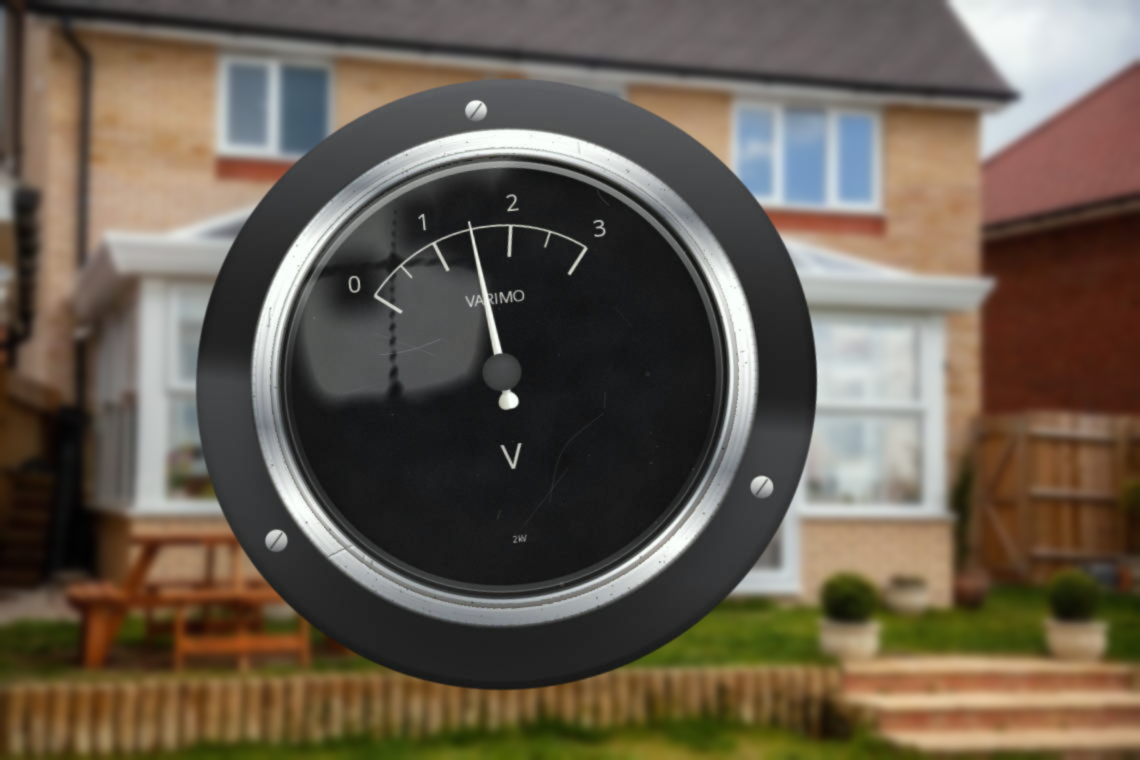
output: 1.5 V
